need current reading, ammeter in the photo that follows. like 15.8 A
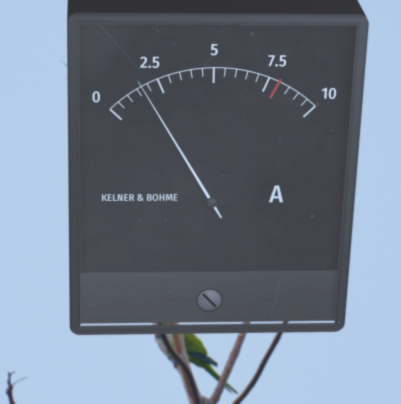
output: 1.75 A
